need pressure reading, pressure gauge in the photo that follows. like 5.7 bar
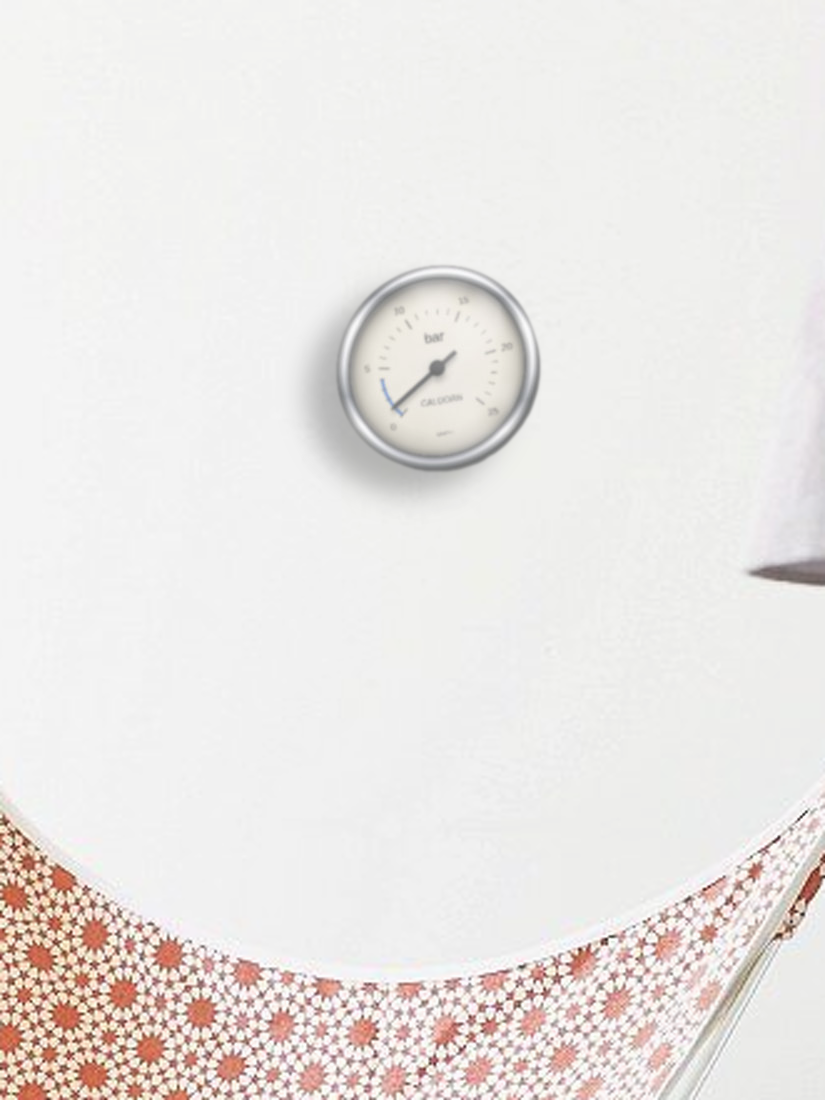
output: 1 bar
